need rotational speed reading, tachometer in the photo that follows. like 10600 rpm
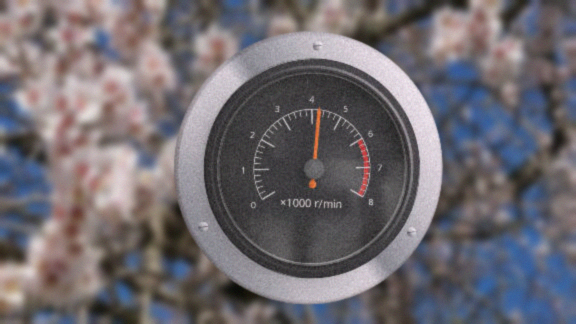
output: 4200 rpm
